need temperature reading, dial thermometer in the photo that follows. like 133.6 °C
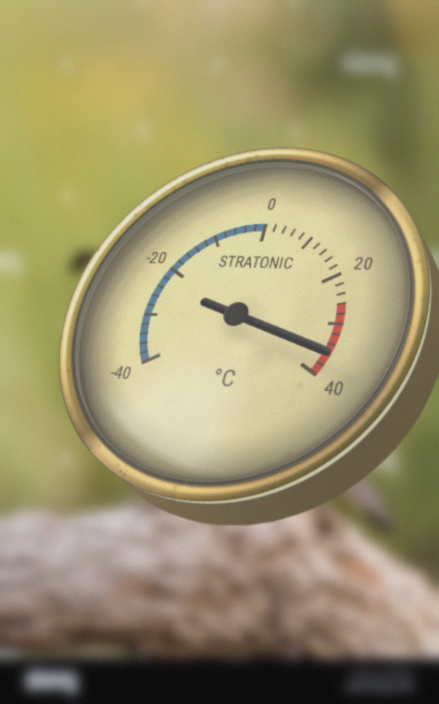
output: 36 °C
